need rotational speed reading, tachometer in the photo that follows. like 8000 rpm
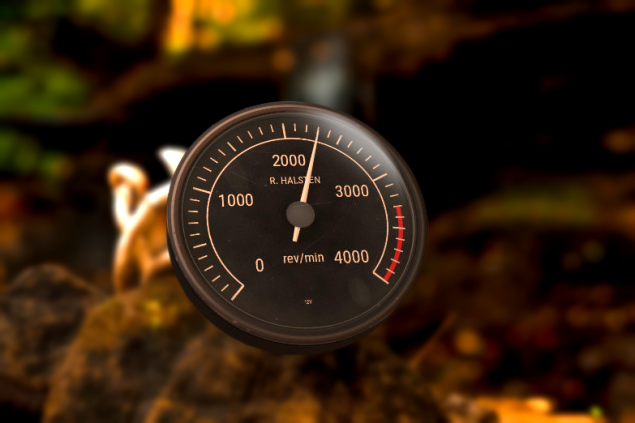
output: 2300 rpm
